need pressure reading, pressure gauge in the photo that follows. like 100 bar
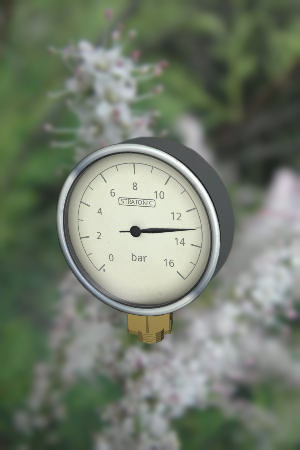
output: 13 bar
